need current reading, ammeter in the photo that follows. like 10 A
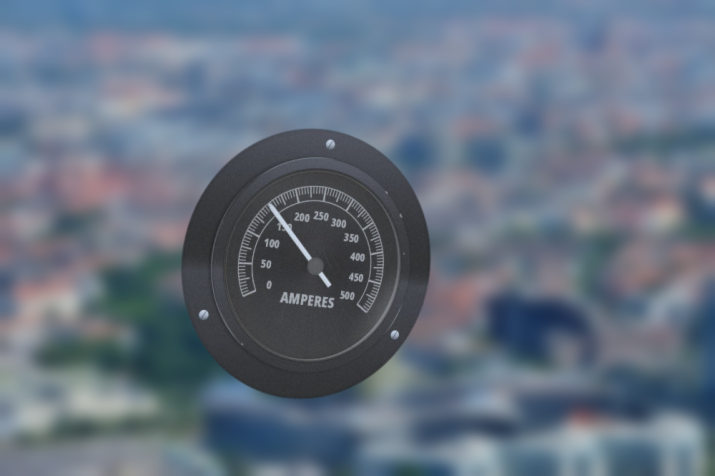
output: 150 A
